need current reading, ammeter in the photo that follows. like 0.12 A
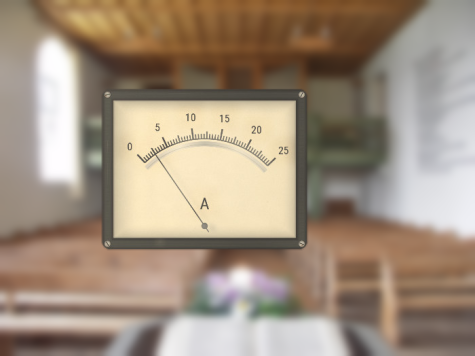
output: 2.5 A
